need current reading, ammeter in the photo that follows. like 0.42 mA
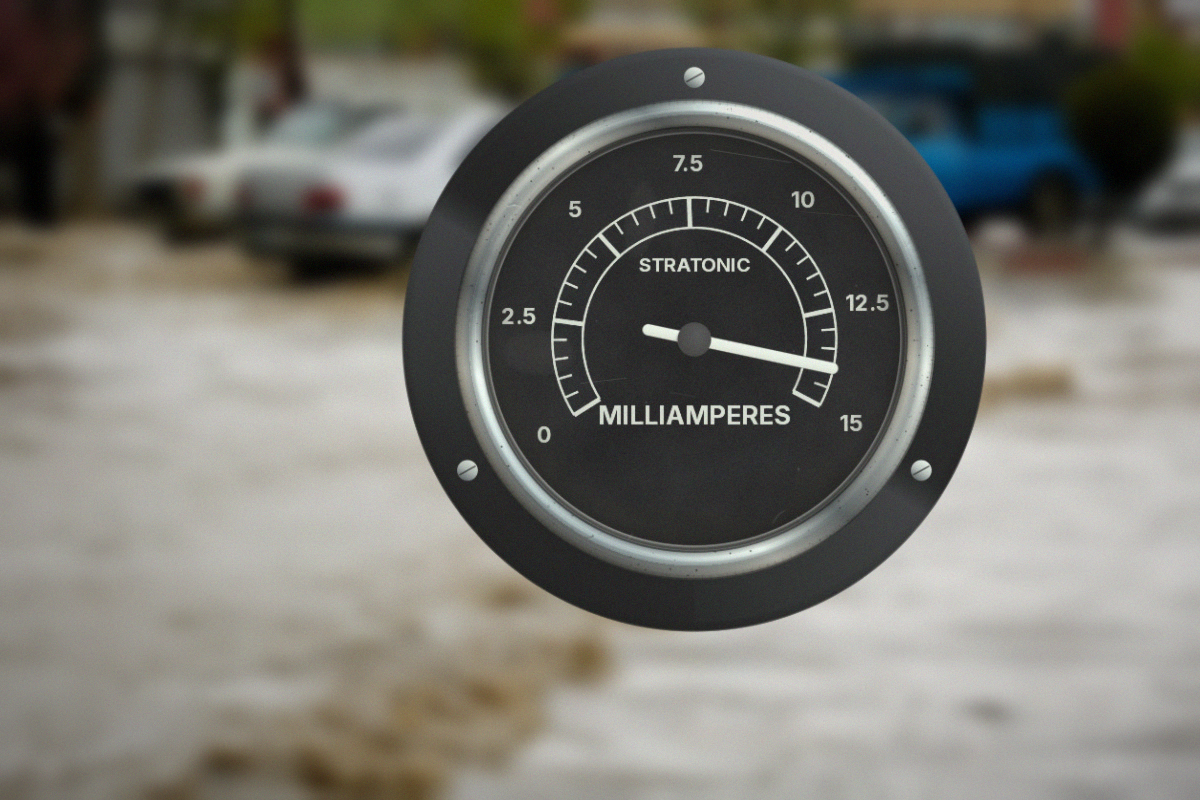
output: 14 mA
